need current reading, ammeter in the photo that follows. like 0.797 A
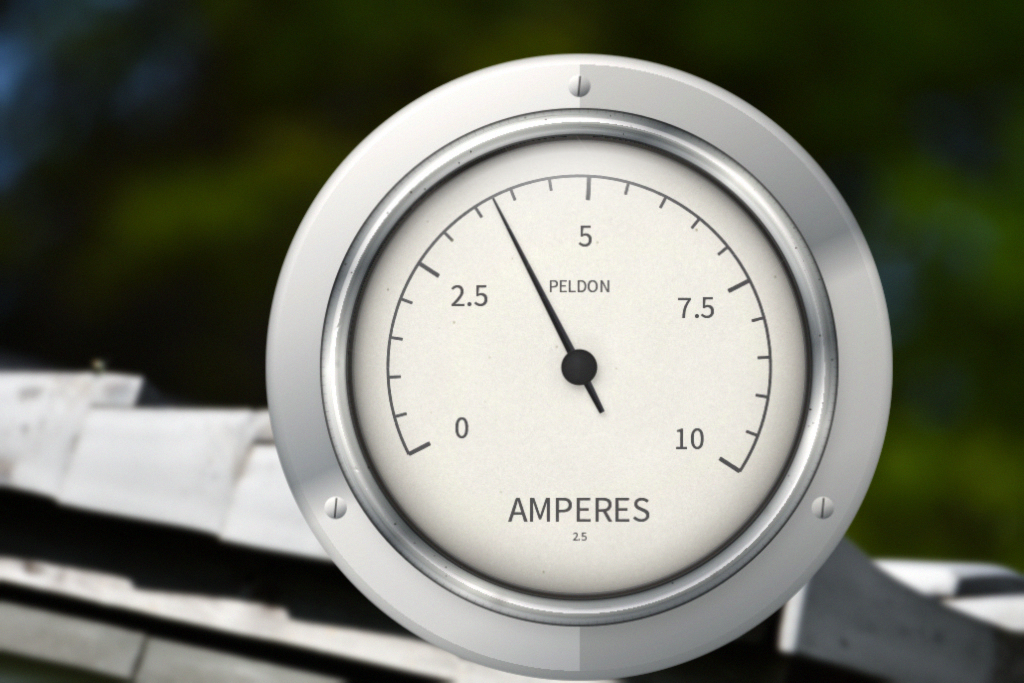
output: 3.75 A
